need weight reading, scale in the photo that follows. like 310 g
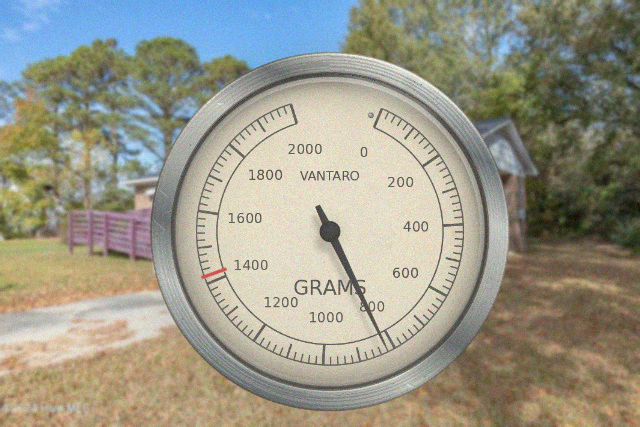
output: 820 g
